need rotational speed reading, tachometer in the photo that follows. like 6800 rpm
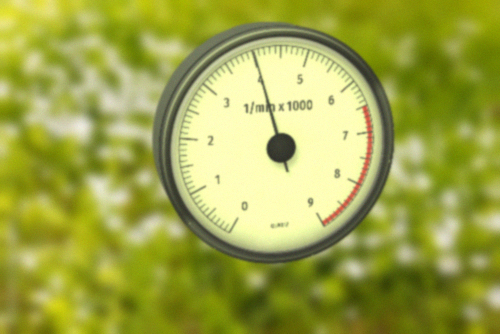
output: 4000 rpm
